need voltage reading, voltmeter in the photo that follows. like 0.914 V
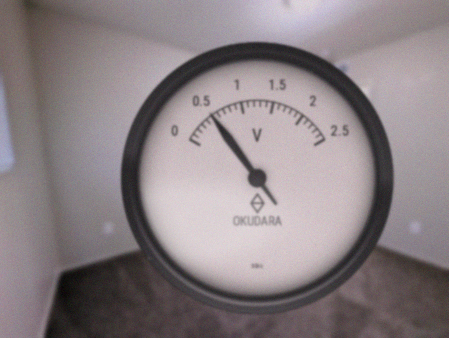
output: 0.5 V
